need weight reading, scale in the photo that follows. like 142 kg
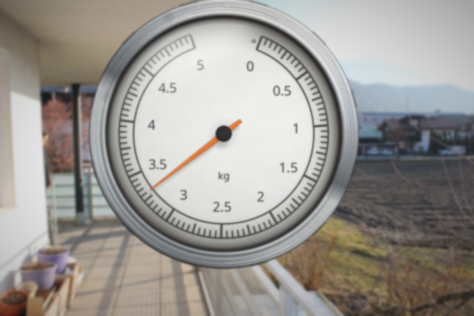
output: 3.3 kg
